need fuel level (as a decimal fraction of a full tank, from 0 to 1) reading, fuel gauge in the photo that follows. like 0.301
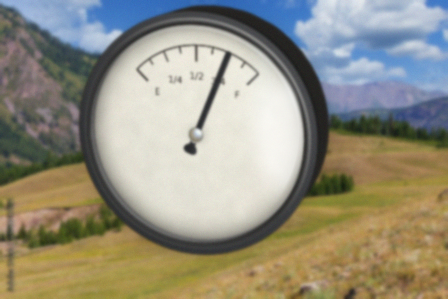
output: 0.75
